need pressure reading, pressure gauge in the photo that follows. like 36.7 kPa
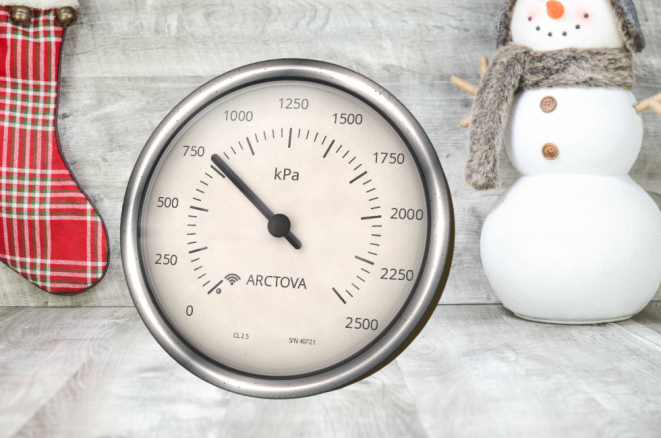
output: 800 kPa
